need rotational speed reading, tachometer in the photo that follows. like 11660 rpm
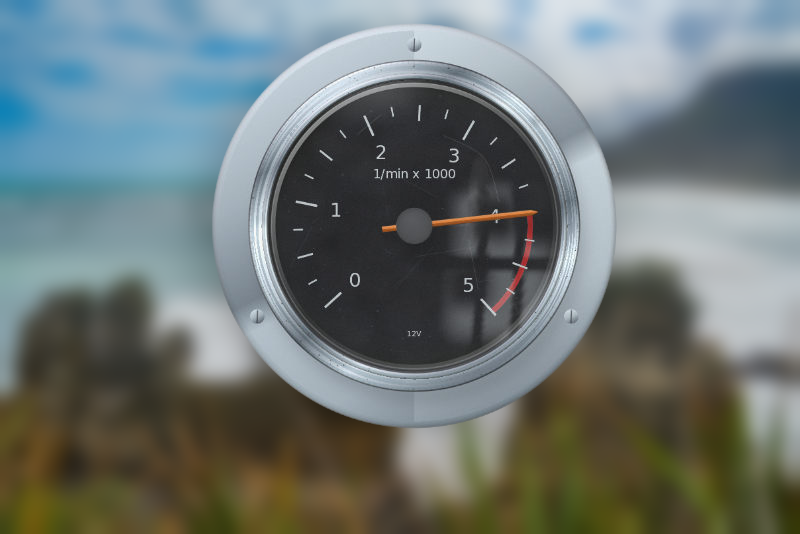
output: 4000 rpm
